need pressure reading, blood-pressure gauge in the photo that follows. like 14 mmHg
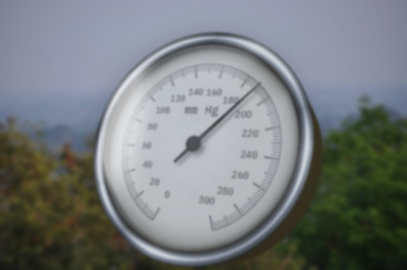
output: 190 mmHg
